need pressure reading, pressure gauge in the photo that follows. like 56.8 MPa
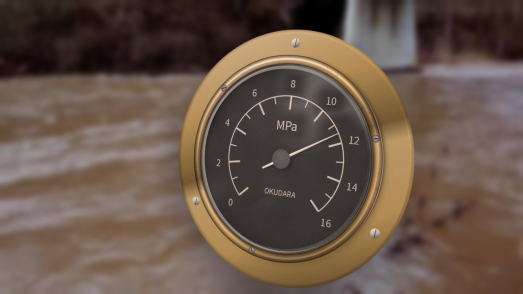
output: 11.5 MPa
